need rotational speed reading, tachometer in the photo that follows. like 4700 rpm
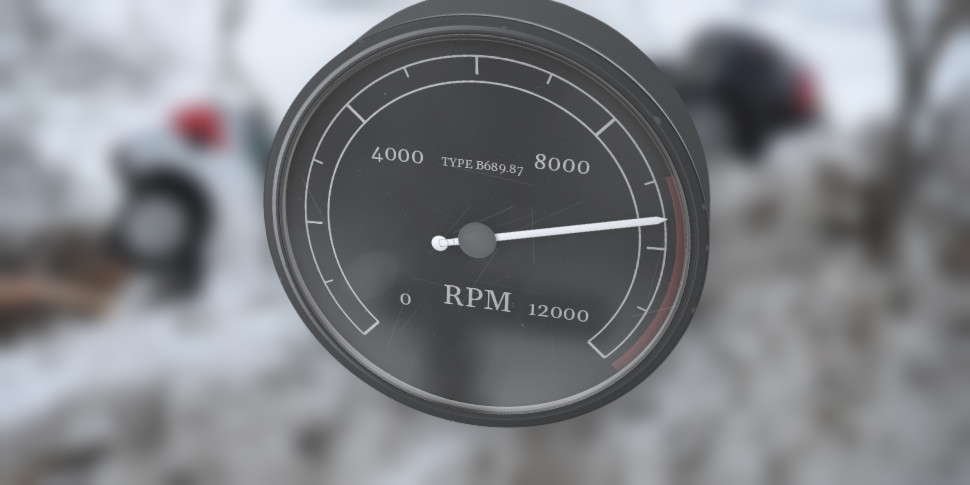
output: 9500 rpm
